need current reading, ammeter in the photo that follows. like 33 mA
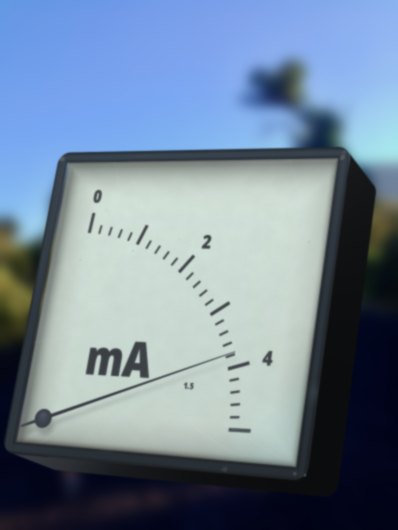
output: 3.8 mA
